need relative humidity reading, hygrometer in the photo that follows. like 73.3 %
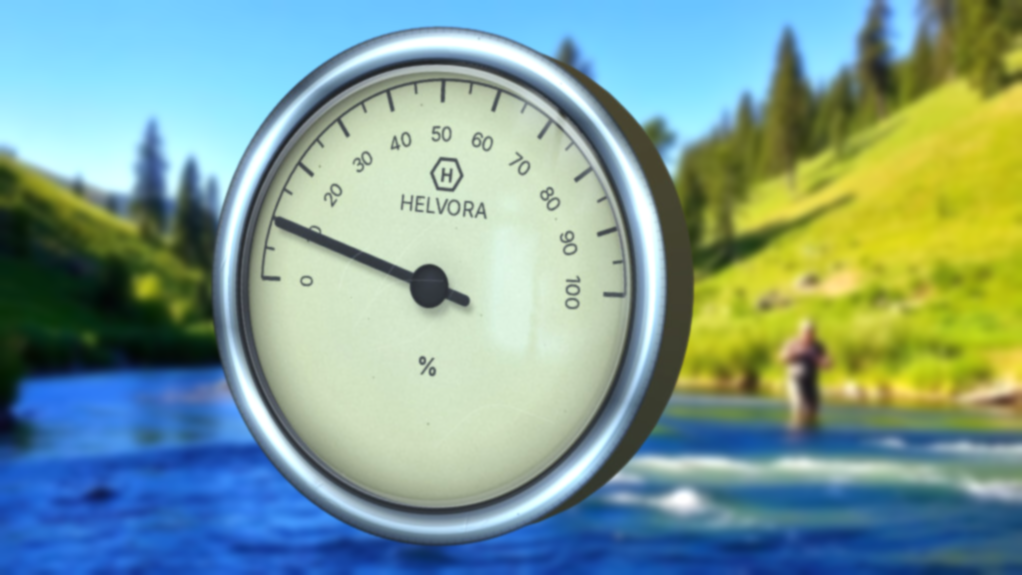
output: 10 %
